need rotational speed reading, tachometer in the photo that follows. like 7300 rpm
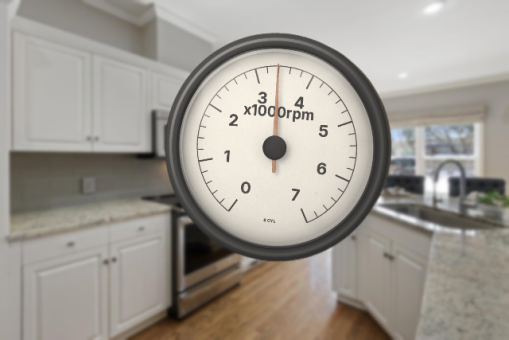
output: 3400 rpm
